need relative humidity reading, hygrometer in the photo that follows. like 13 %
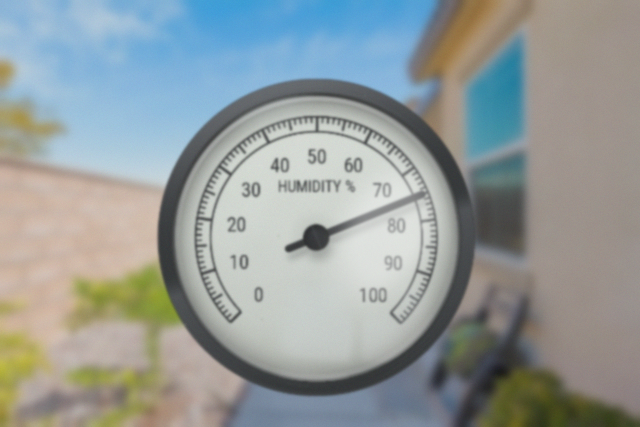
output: 75 %
